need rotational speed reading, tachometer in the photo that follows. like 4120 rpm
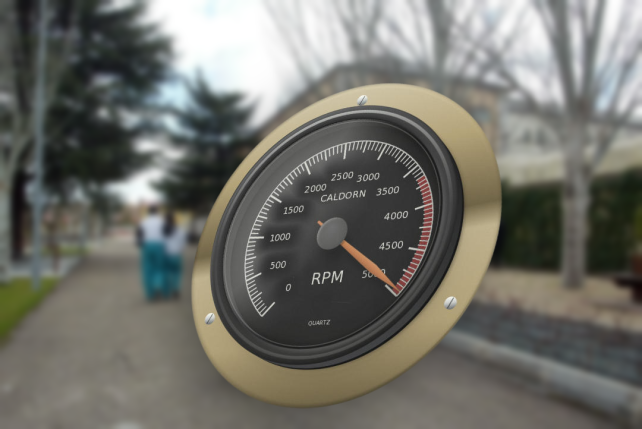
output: 4950 rpm
